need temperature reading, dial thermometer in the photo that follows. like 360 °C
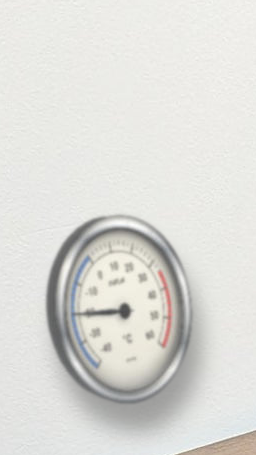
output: -20 °C
